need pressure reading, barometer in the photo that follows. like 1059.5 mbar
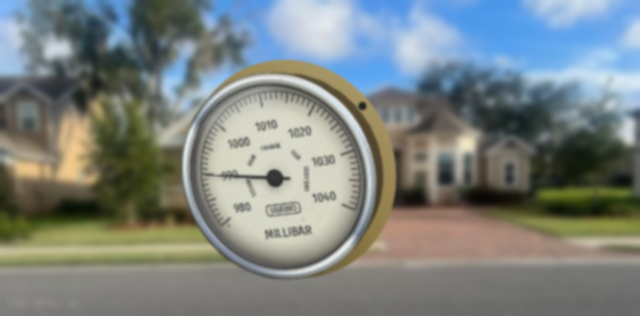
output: 990 mbar
